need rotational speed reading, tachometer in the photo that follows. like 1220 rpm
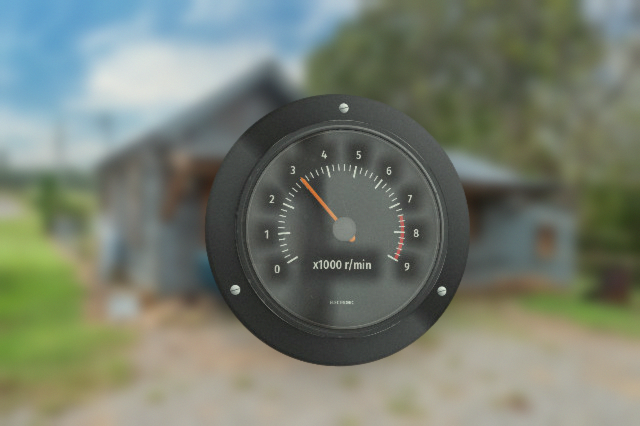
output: 3000 rpm
